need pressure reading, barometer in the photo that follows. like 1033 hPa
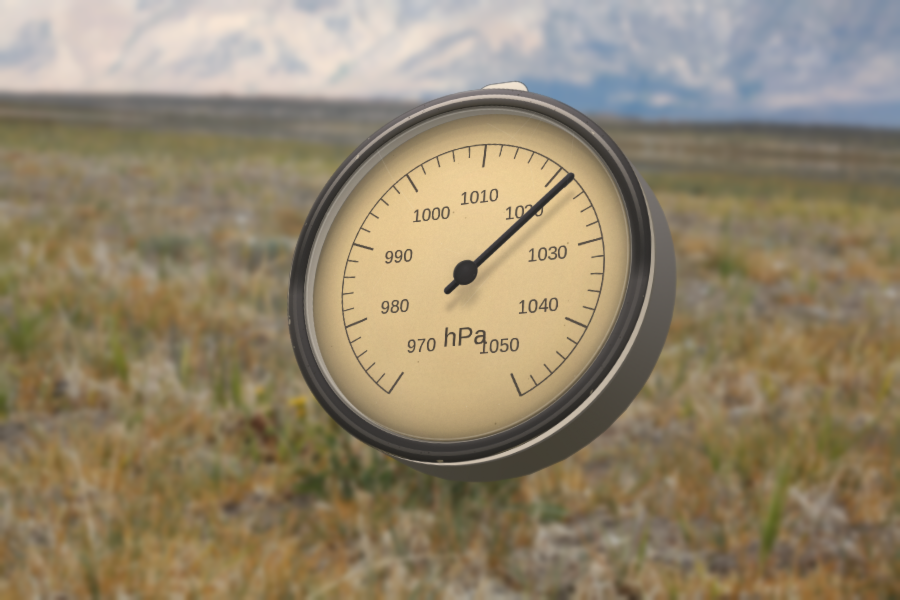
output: 1022 hPa
